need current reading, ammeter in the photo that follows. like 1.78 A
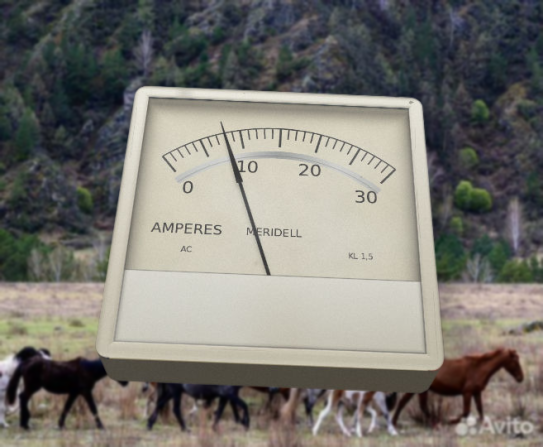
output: 8 A
